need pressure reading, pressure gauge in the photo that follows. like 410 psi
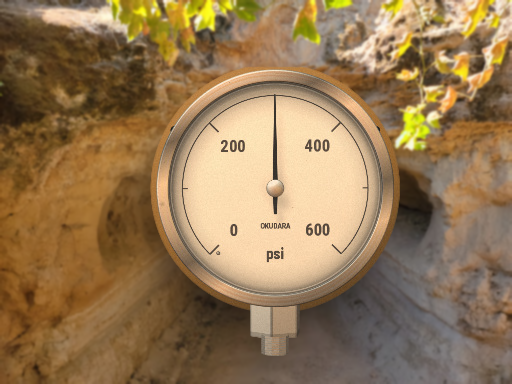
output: 300 psi
